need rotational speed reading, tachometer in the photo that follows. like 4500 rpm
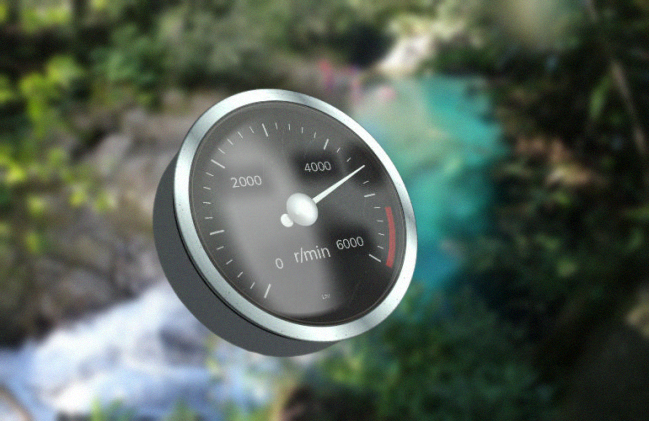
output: 4600 rpm
